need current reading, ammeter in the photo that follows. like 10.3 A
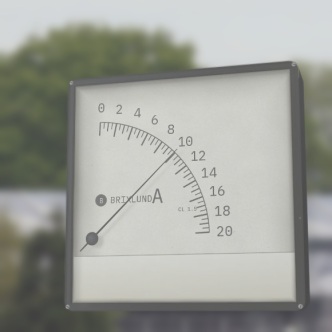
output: 10 A
